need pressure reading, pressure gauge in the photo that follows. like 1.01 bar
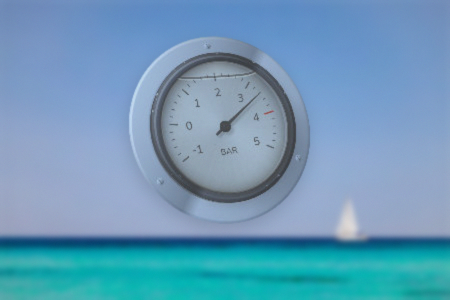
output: 3.4 bar
